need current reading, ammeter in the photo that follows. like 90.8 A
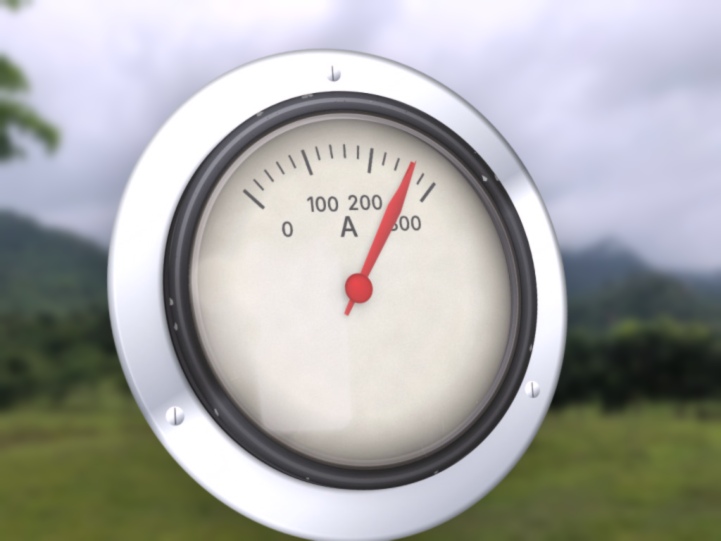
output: 260 A
